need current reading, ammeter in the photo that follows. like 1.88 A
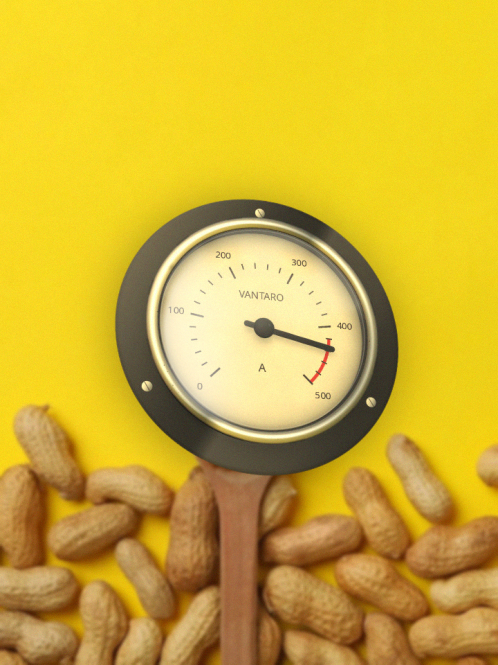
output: 440 A
